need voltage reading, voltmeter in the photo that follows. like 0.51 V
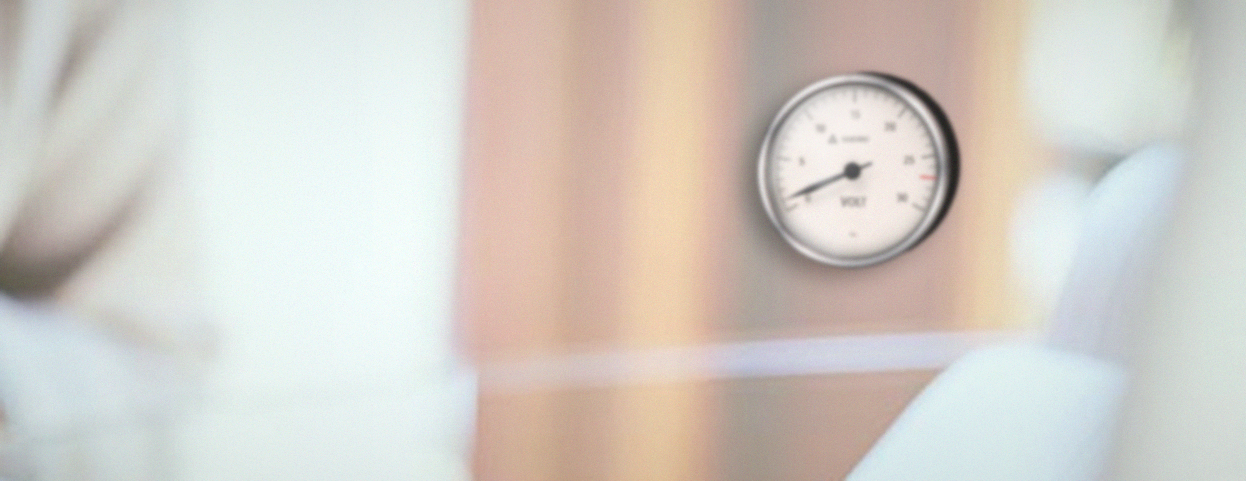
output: 1 V
